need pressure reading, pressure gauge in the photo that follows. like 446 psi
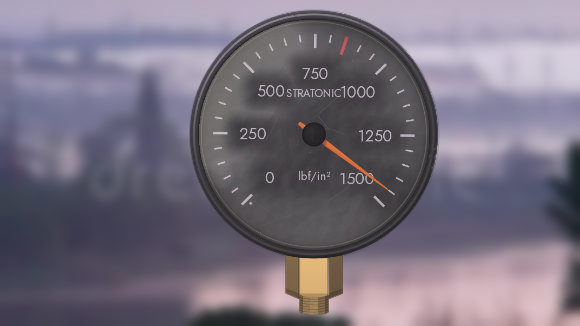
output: 1450 psi
